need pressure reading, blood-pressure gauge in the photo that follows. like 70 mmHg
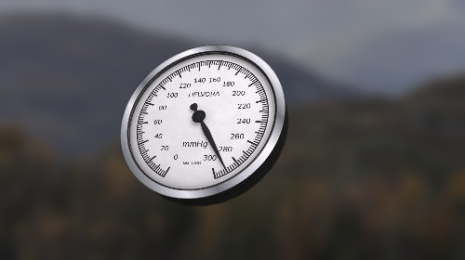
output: 290 mmHg
